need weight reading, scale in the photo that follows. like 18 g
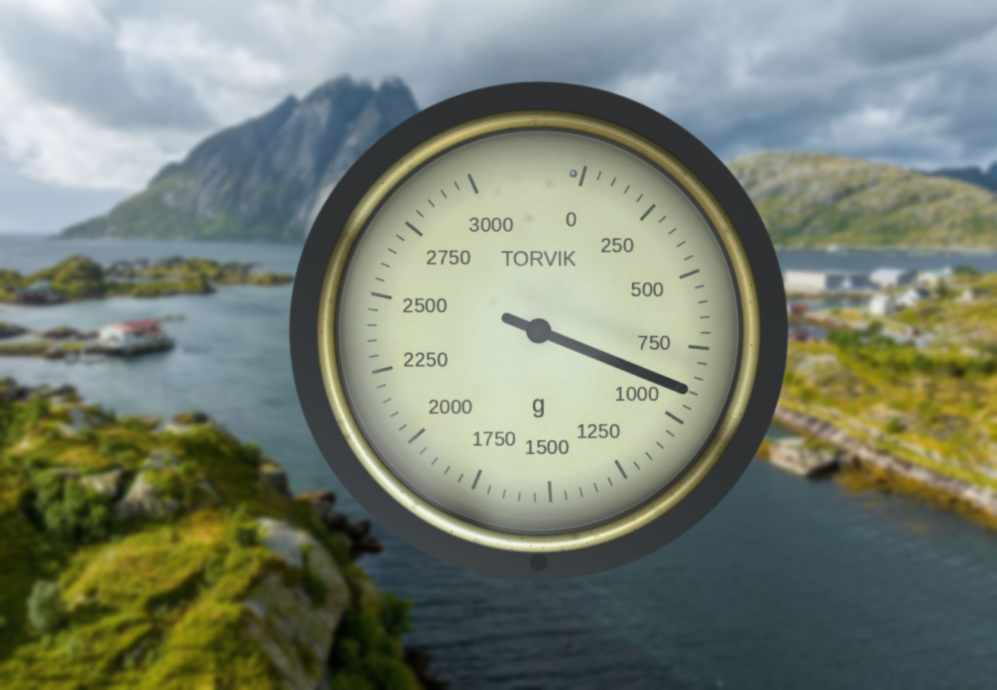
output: 900 g
